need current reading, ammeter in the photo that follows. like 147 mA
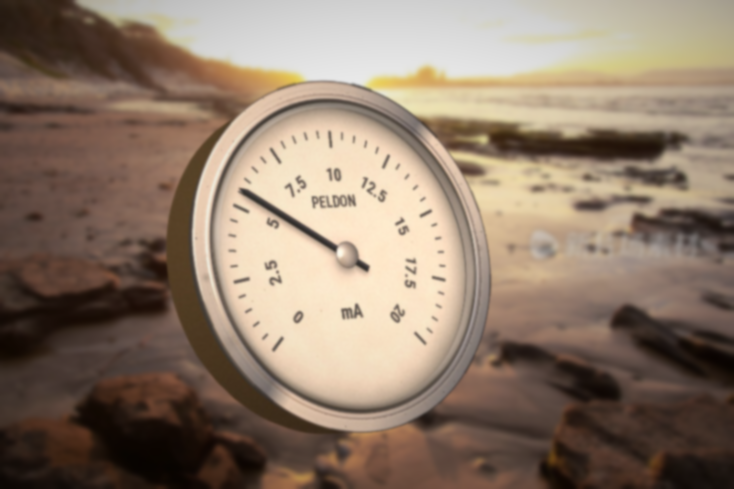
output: 5.5 mA
